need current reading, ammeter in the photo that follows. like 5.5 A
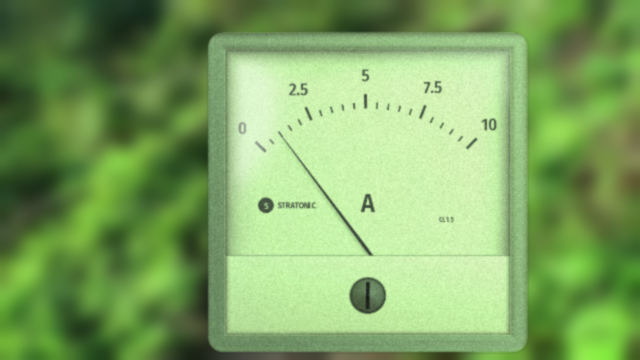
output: 1 A
